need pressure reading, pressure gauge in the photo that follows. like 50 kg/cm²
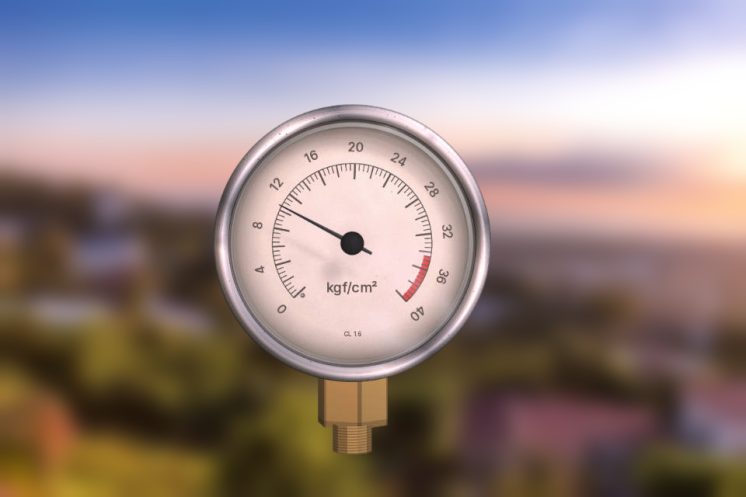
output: 10.5 kg/cm²
